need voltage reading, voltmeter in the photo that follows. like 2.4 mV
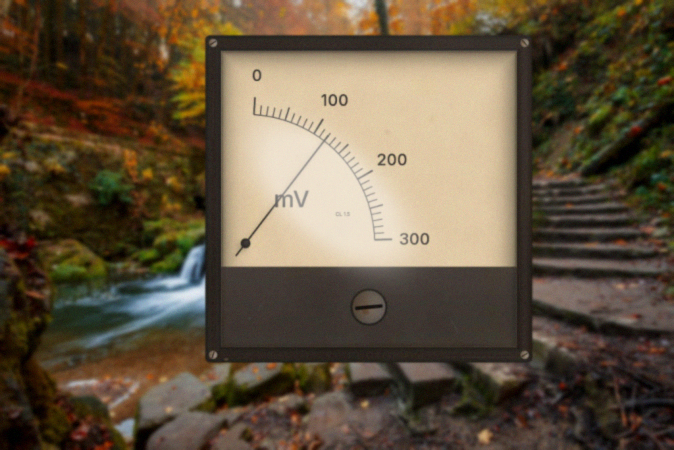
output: 120 mV
